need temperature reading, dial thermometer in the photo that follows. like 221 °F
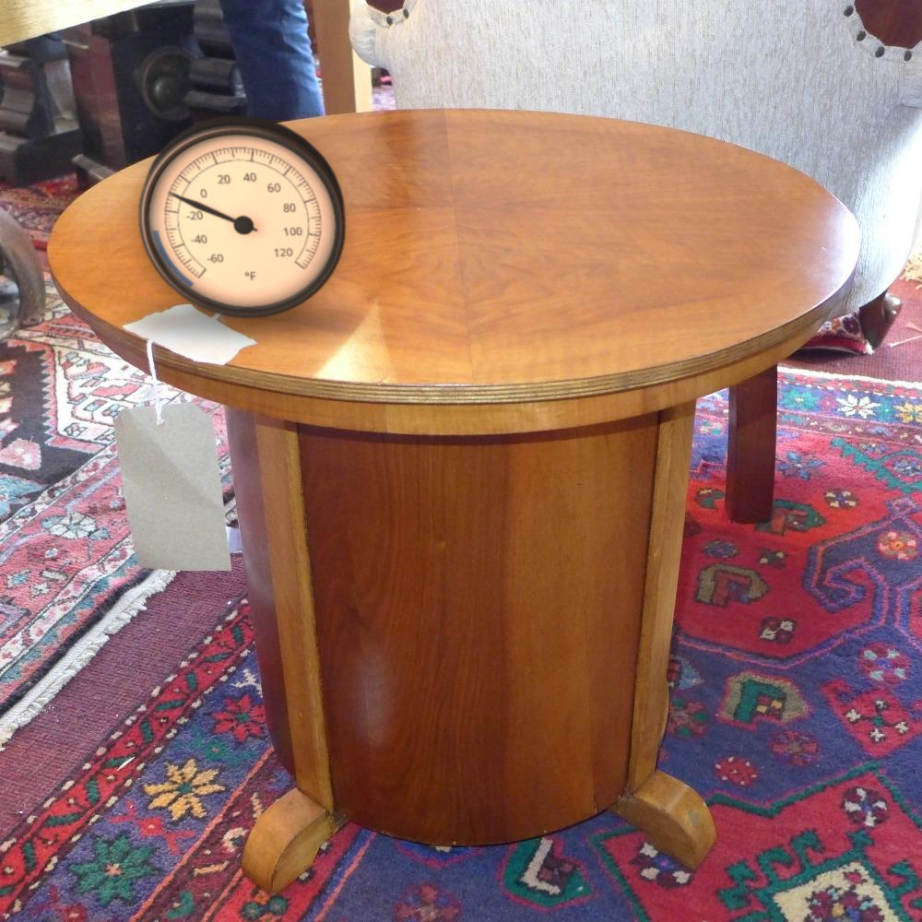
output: -10 °F
